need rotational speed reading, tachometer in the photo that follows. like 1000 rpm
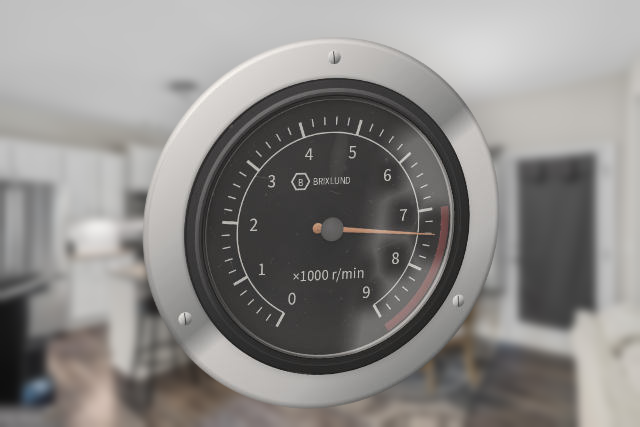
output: 7400 rpm
